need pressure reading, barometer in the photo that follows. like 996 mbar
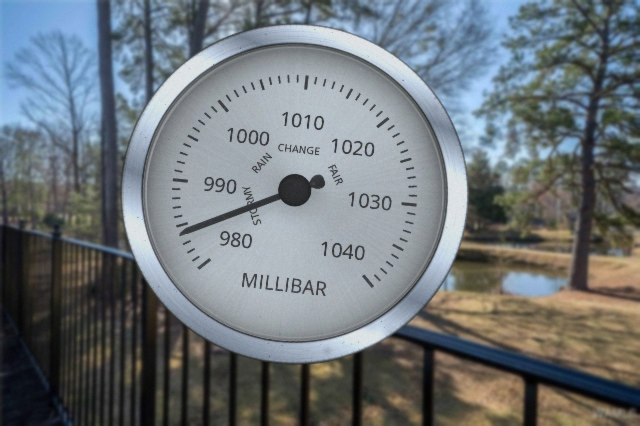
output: 984 mbar
